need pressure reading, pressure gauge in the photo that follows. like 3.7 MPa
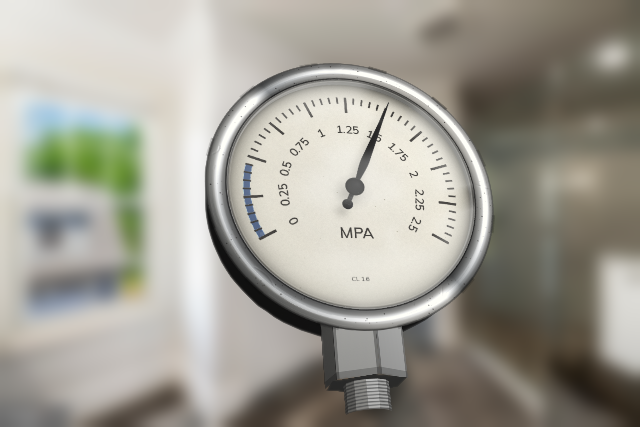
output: 1.5 MPa
